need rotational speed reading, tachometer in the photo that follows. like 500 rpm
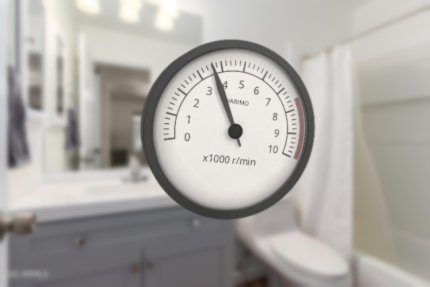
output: 3600 rpm
